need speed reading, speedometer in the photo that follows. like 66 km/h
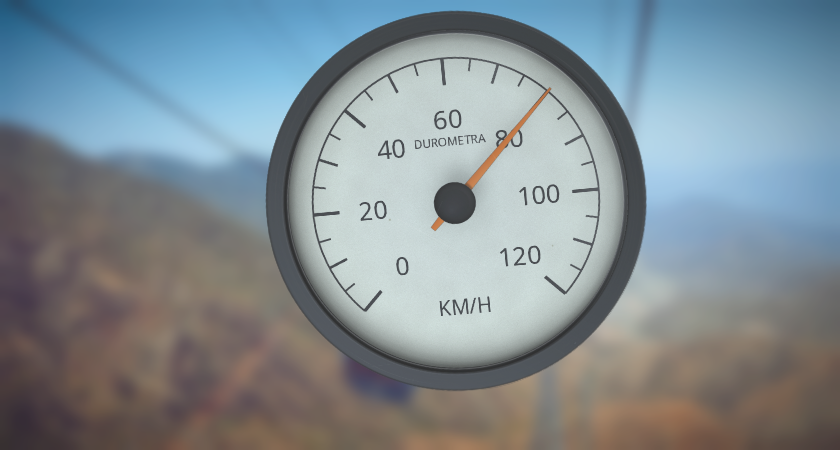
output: 80 km/h
